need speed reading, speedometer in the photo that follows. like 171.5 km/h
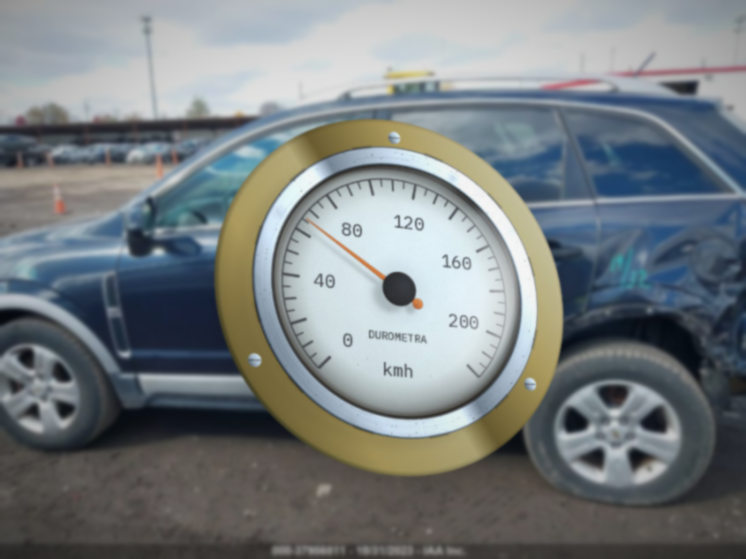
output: 65 km/h
